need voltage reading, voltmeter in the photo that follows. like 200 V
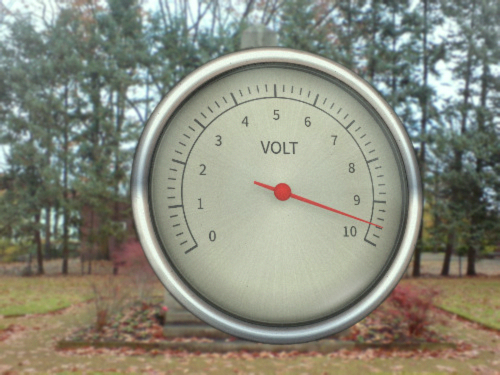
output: 9.6 V
